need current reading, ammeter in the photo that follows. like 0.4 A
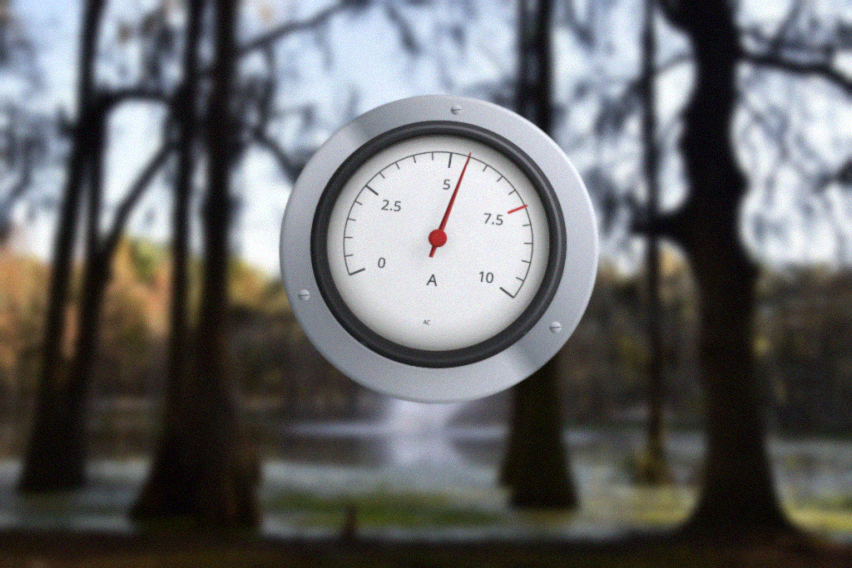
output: 5.5 A
